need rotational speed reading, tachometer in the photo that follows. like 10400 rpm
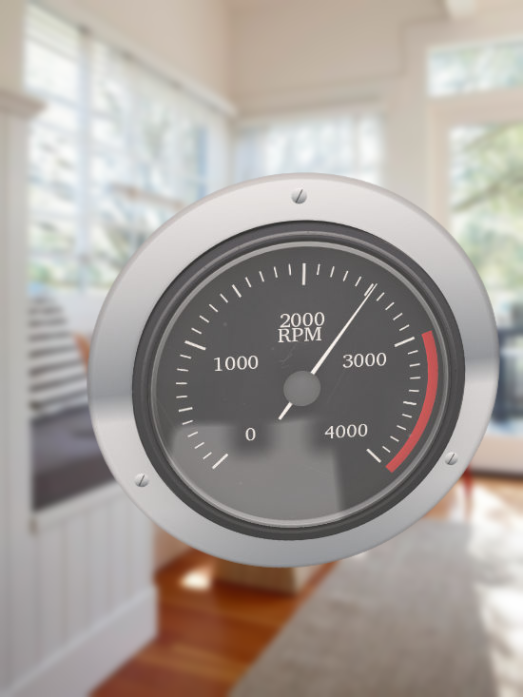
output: 2500 rpm
